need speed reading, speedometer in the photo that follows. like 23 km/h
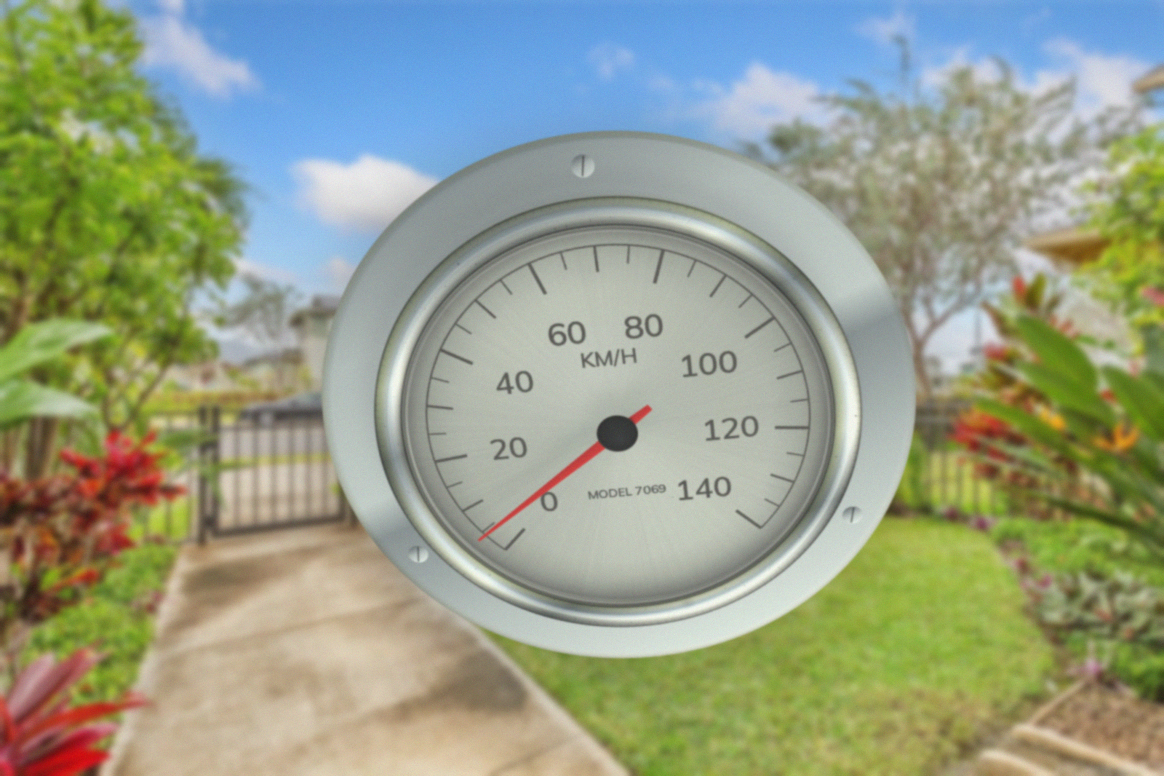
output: 5 km/h
